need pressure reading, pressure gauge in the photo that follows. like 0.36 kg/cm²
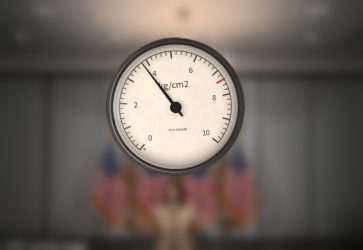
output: 3.8 kg/cm²
